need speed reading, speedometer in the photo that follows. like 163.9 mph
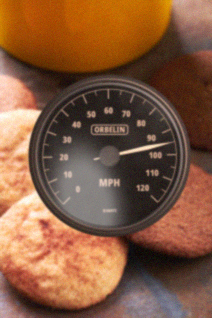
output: 95 mph
